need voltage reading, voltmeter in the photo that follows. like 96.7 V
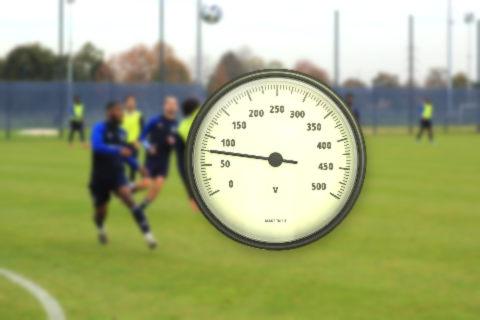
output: 75 V
